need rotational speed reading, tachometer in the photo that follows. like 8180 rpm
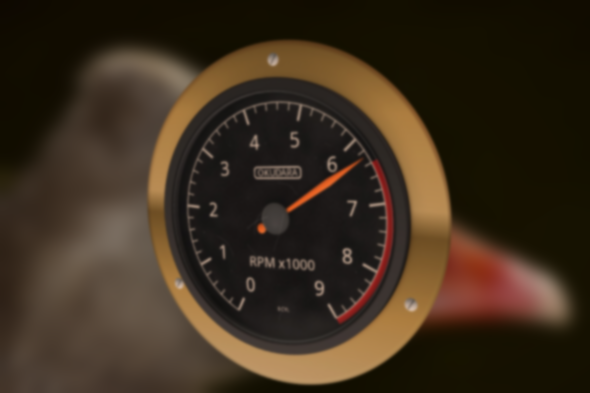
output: 6300 rpm
